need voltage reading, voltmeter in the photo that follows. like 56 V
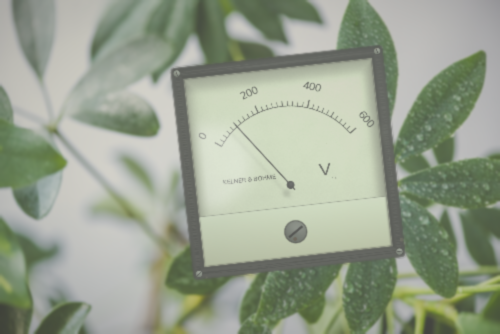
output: 100 V
